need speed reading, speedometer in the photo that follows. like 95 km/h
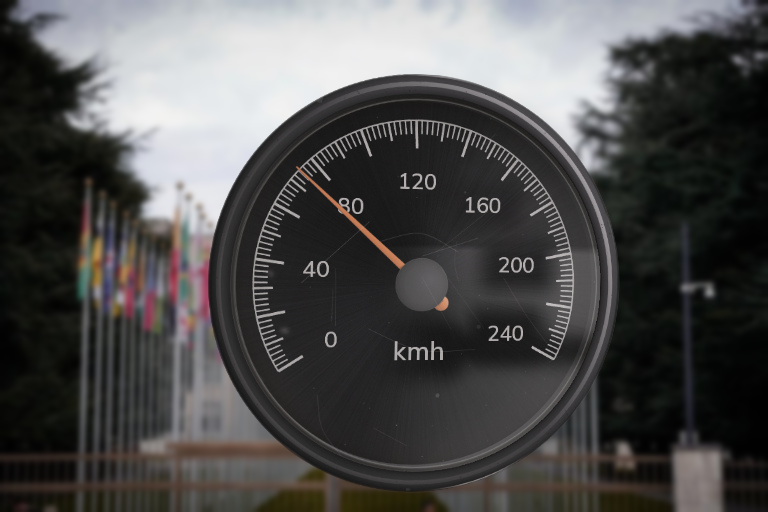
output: 74 km/h
